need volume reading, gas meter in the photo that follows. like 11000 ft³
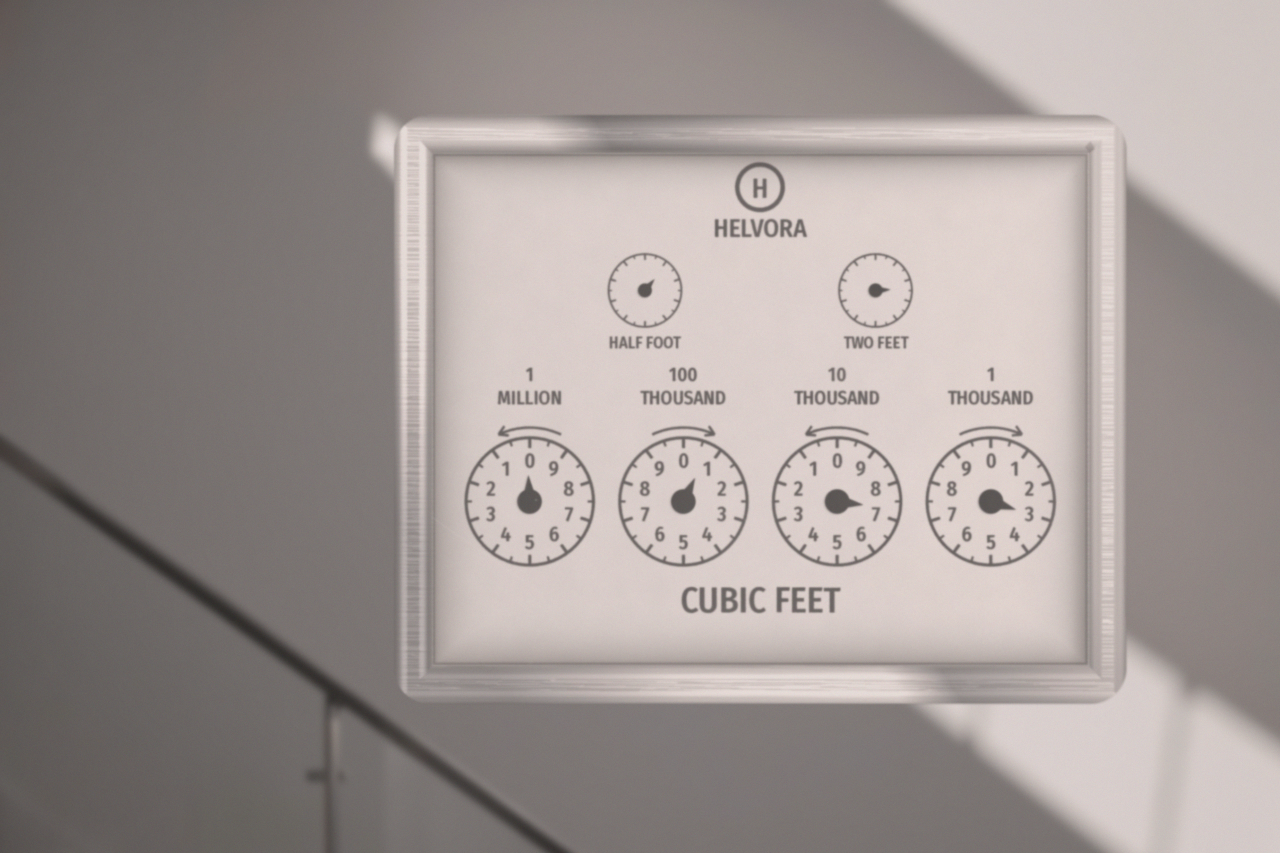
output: 7300 ft³
